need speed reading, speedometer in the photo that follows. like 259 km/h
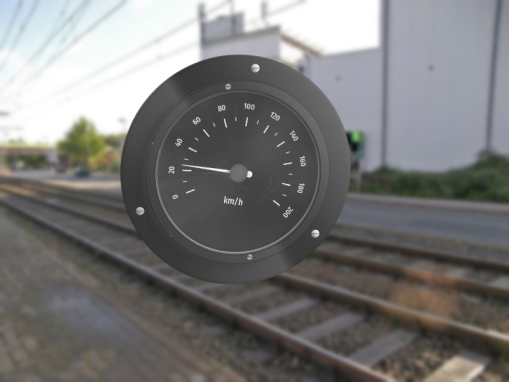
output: 25 km/h
